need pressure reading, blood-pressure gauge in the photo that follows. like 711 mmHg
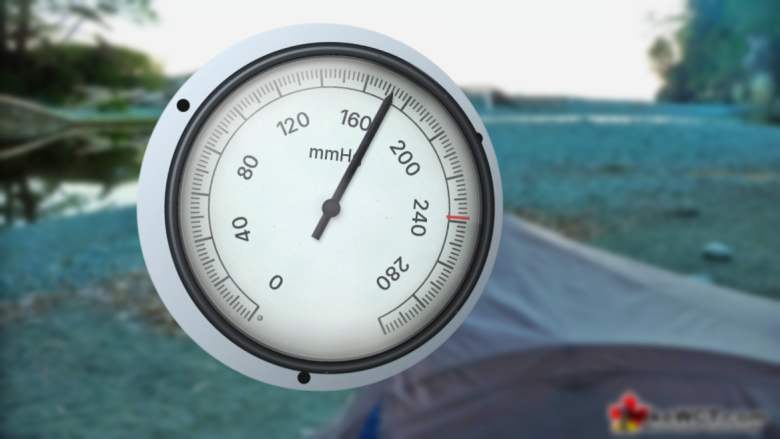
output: 172 mmHg
